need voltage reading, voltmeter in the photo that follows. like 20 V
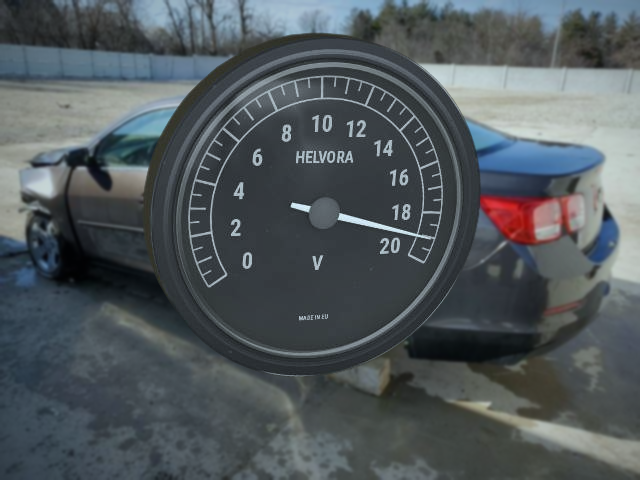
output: 19 V
